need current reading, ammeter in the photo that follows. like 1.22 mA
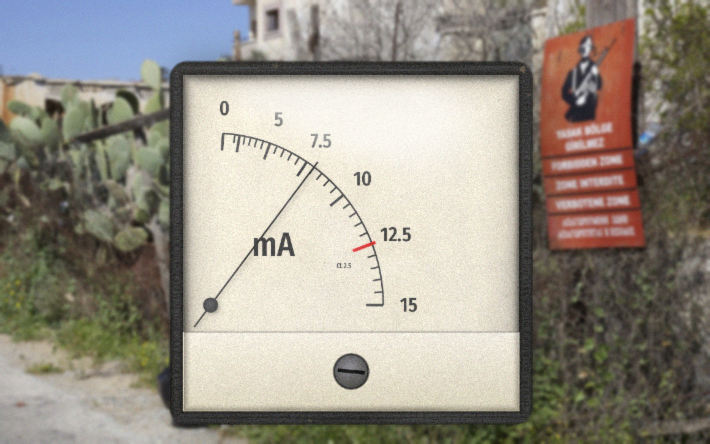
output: 8 mA
